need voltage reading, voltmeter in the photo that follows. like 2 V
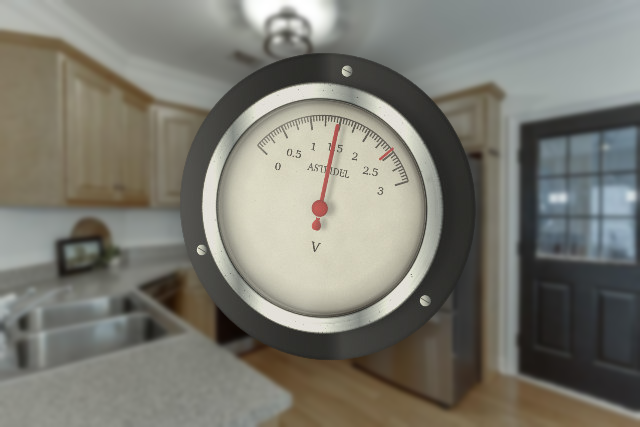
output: 1.5 V
